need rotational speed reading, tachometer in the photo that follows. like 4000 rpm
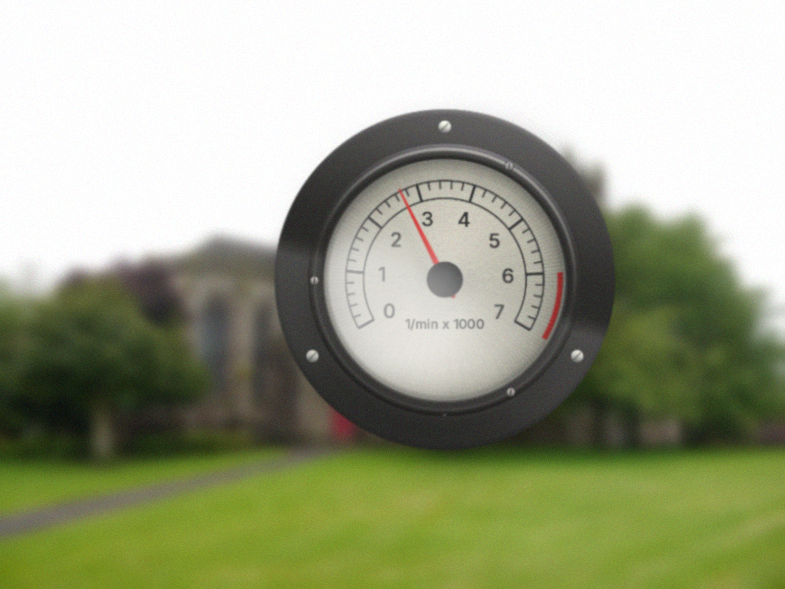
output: 2700 rpm
